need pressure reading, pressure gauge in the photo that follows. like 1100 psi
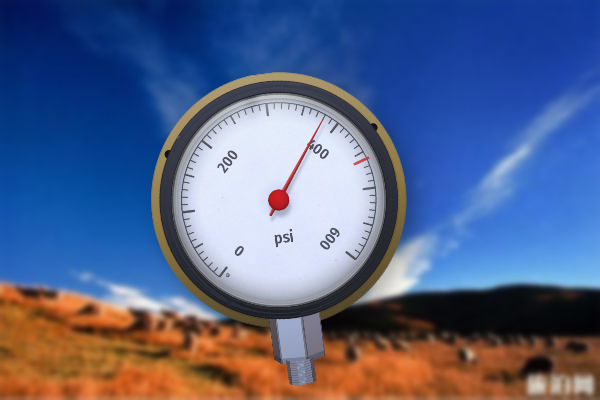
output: 380 psi
